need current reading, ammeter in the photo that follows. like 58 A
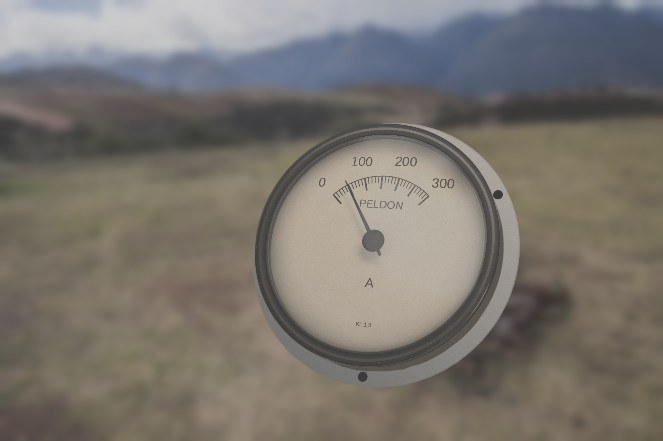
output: 50 A
